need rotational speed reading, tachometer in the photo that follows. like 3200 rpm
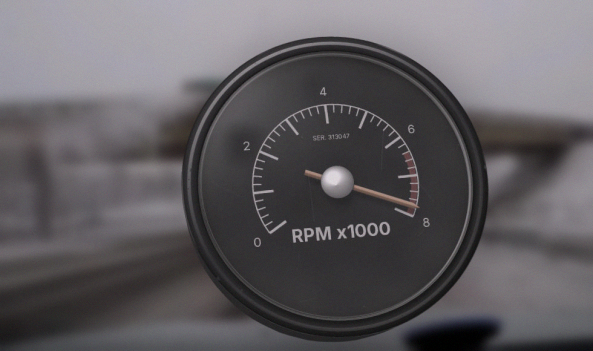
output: 7800 rpm
